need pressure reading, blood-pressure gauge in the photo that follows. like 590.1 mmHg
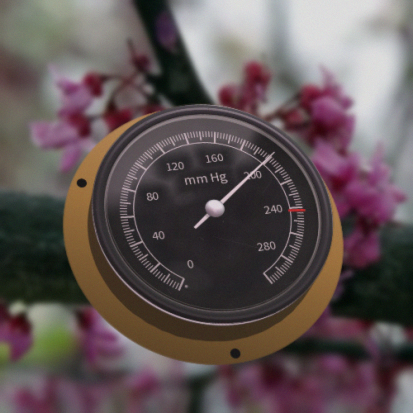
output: 200 mmHg
